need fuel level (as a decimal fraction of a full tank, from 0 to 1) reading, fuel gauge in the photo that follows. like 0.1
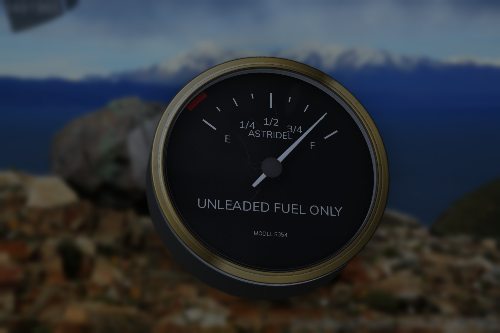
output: 0.875
